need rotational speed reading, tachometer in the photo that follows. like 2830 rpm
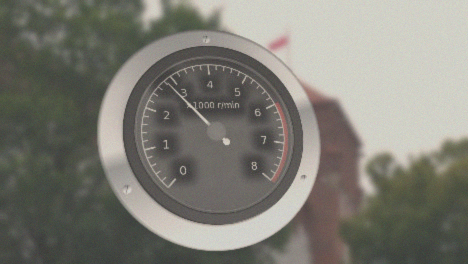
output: 2800 rpm
